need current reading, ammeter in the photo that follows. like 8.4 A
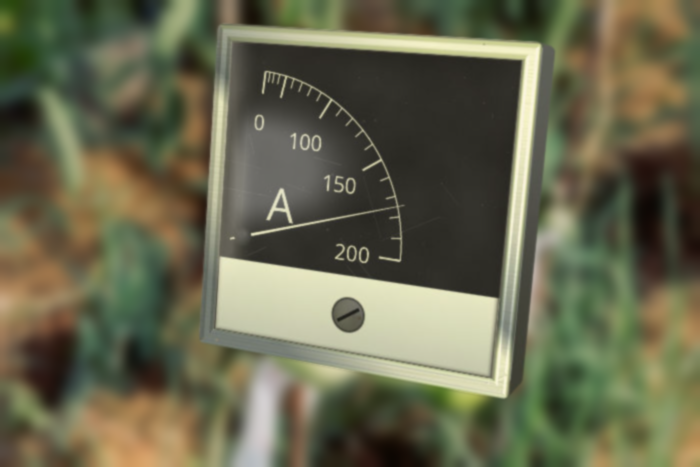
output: 175 A
